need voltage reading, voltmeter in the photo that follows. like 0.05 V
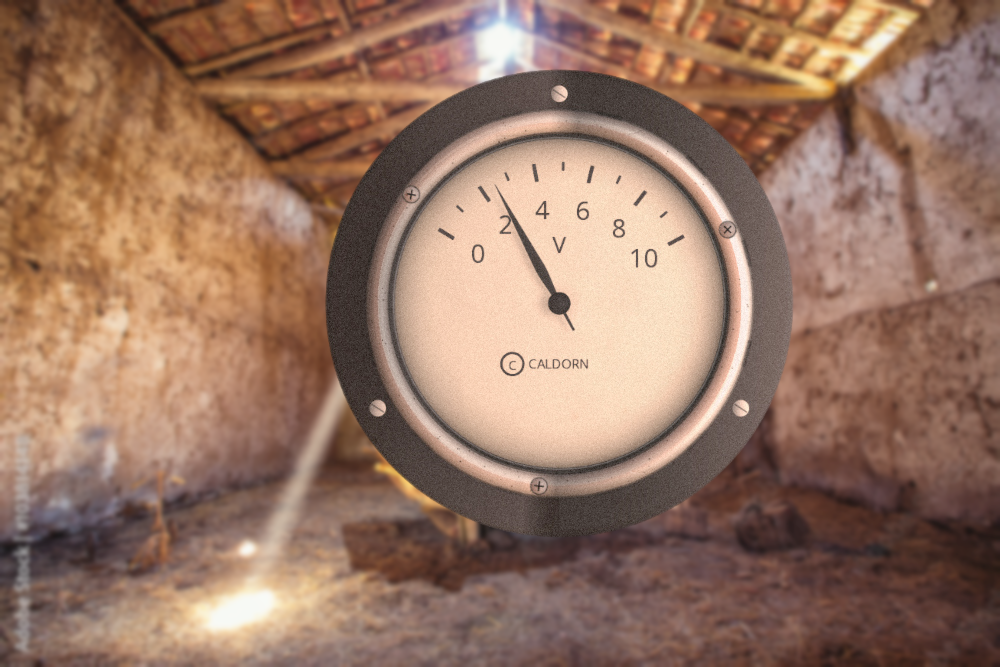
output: 2.5 V
